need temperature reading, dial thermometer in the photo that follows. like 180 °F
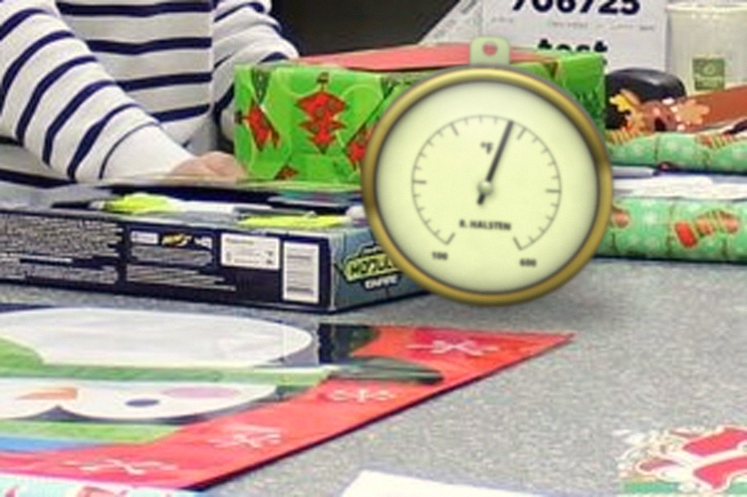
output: 380 °F
